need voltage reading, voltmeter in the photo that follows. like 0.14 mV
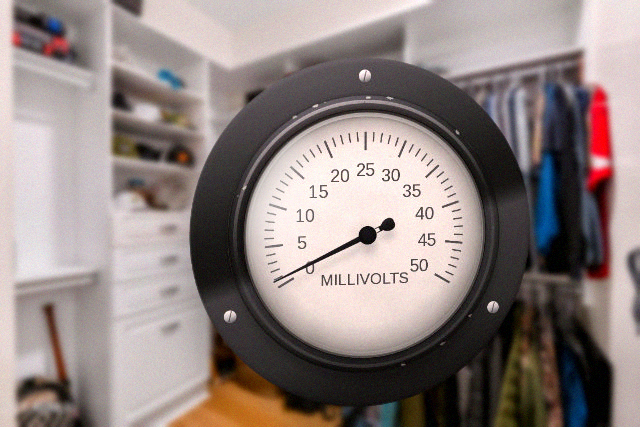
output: 1 mV
